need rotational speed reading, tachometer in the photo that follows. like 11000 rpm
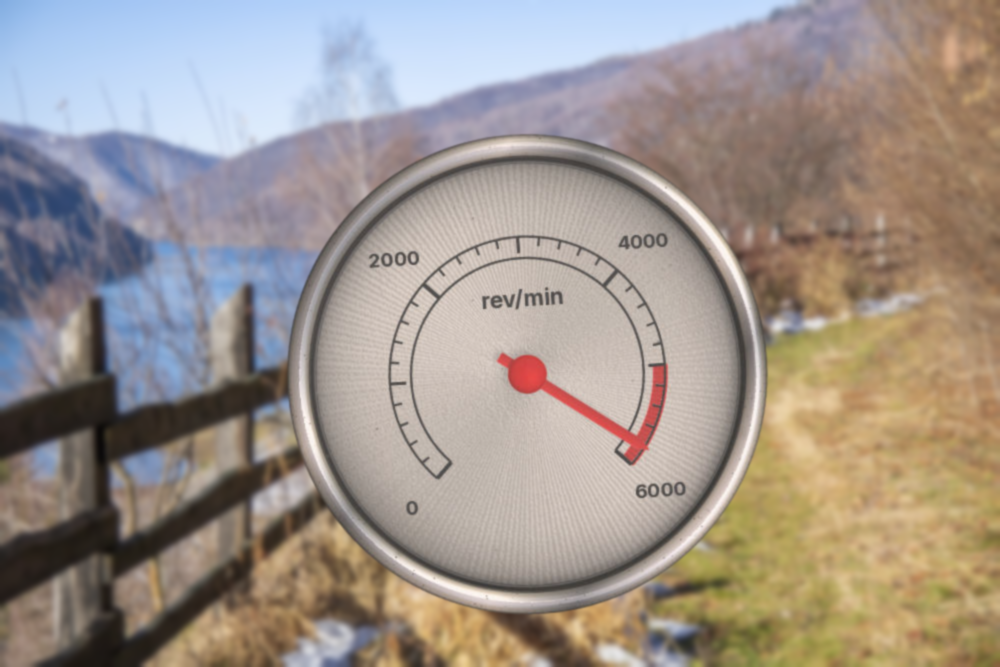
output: 5800 rpm
